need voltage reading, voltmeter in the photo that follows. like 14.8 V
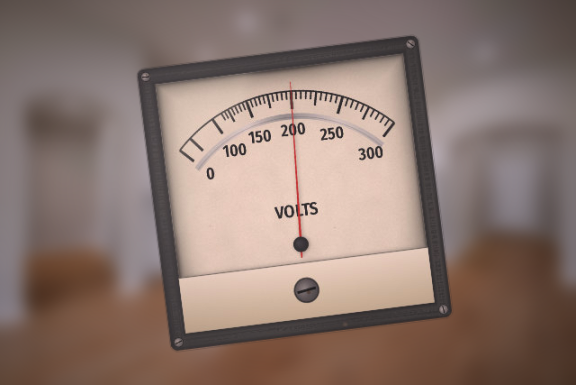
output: 200 V
